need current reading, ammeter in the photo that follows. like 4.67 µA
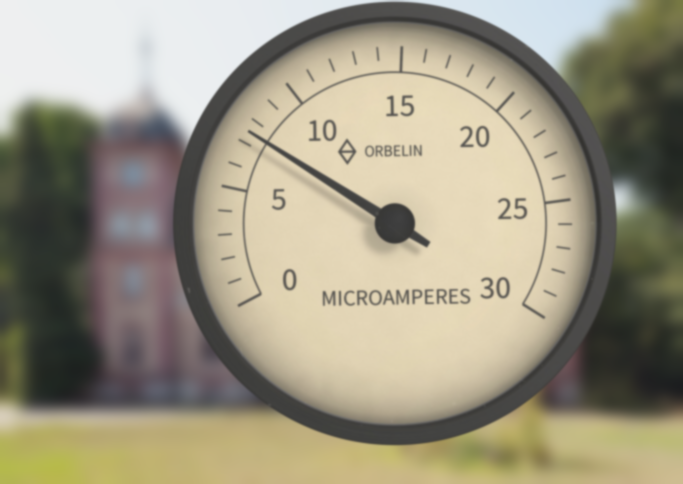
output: 7.5 µA
